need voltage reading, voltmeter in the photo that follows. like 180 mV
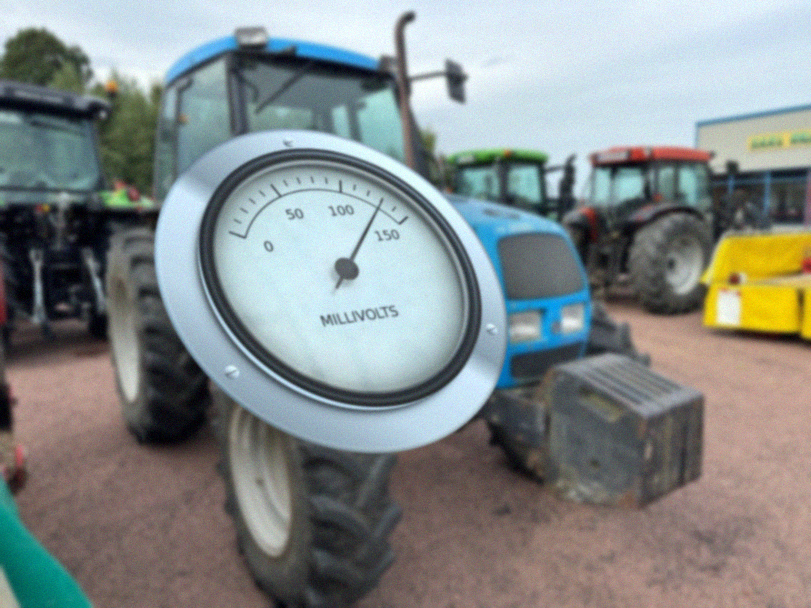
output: 130 mV
